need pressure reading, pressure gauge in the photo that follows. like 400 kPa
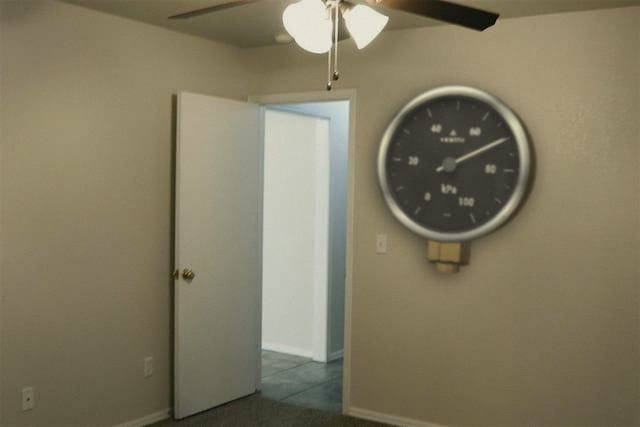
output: 70 kPa
